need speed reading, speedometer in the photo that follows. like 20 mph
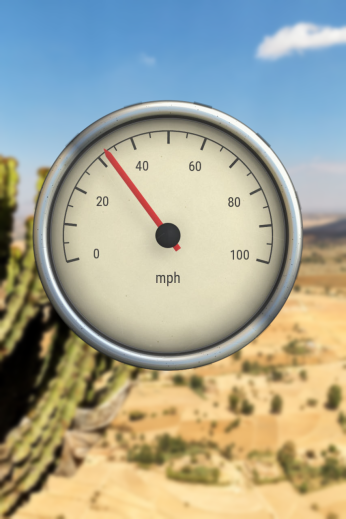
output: 32.5 mph
